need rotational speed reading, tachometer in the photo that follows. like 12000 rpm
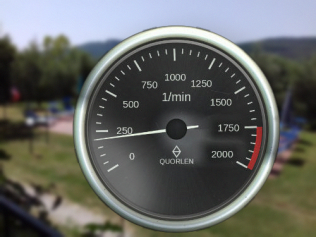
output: 200 rpm
